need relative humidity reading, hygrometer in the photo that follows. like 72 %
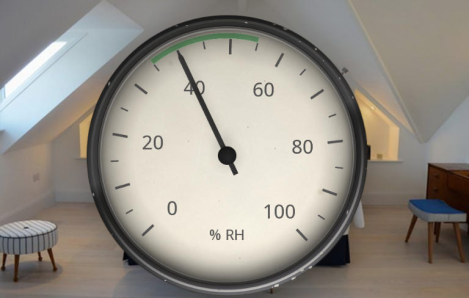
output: 40 %
